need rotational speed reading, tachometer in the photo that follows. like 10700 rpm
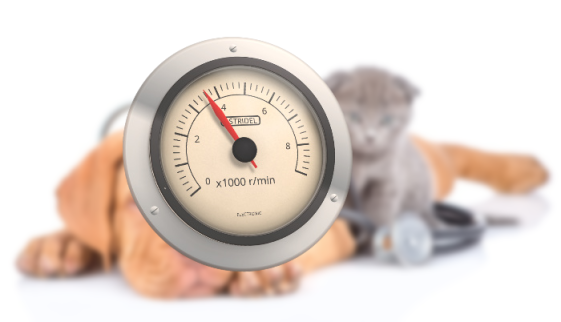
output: 3600 rpm
